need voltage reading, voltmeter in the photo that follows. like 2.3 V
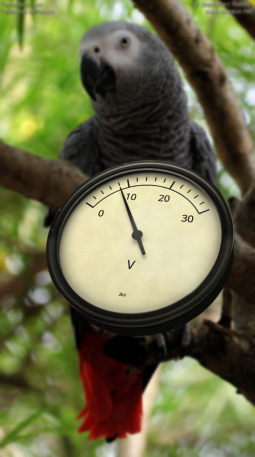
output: 8 V
